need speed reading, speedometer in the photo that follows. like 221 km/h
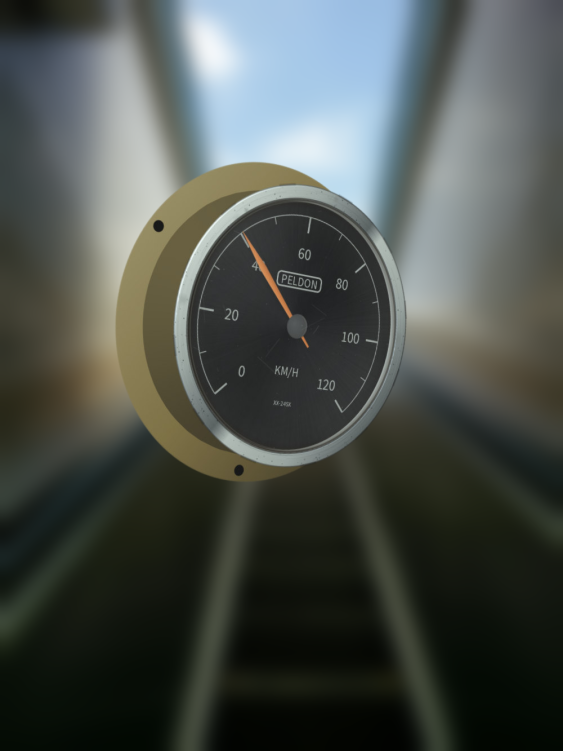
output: 40 km/h
